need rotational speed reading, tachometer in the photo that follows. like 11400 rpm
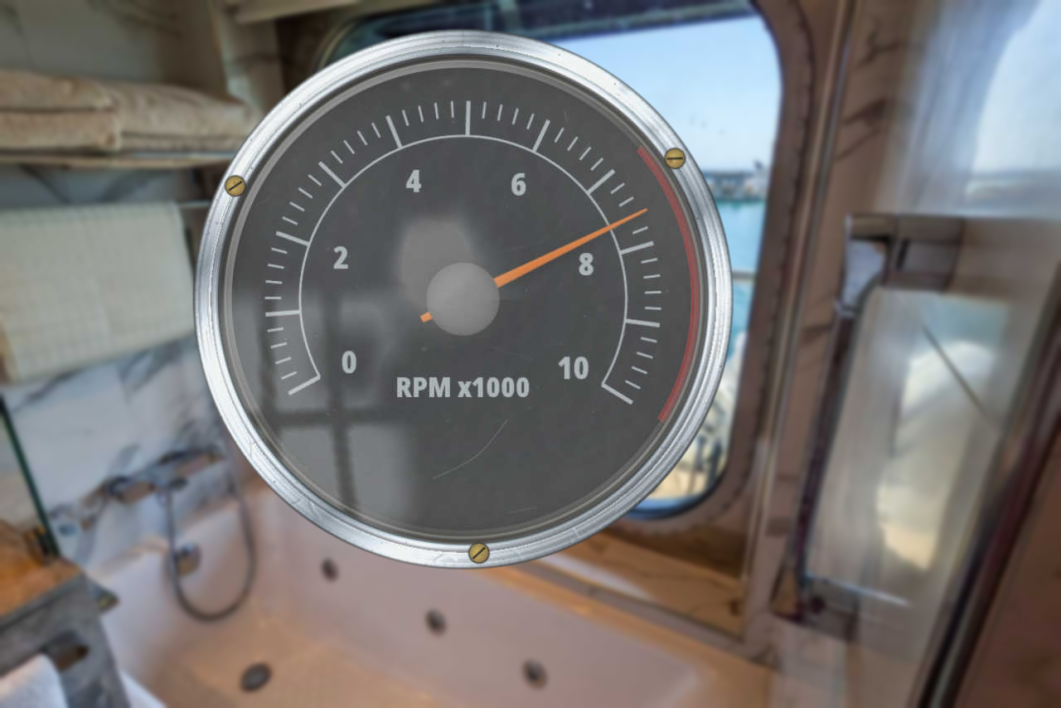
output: 7600 rpm
